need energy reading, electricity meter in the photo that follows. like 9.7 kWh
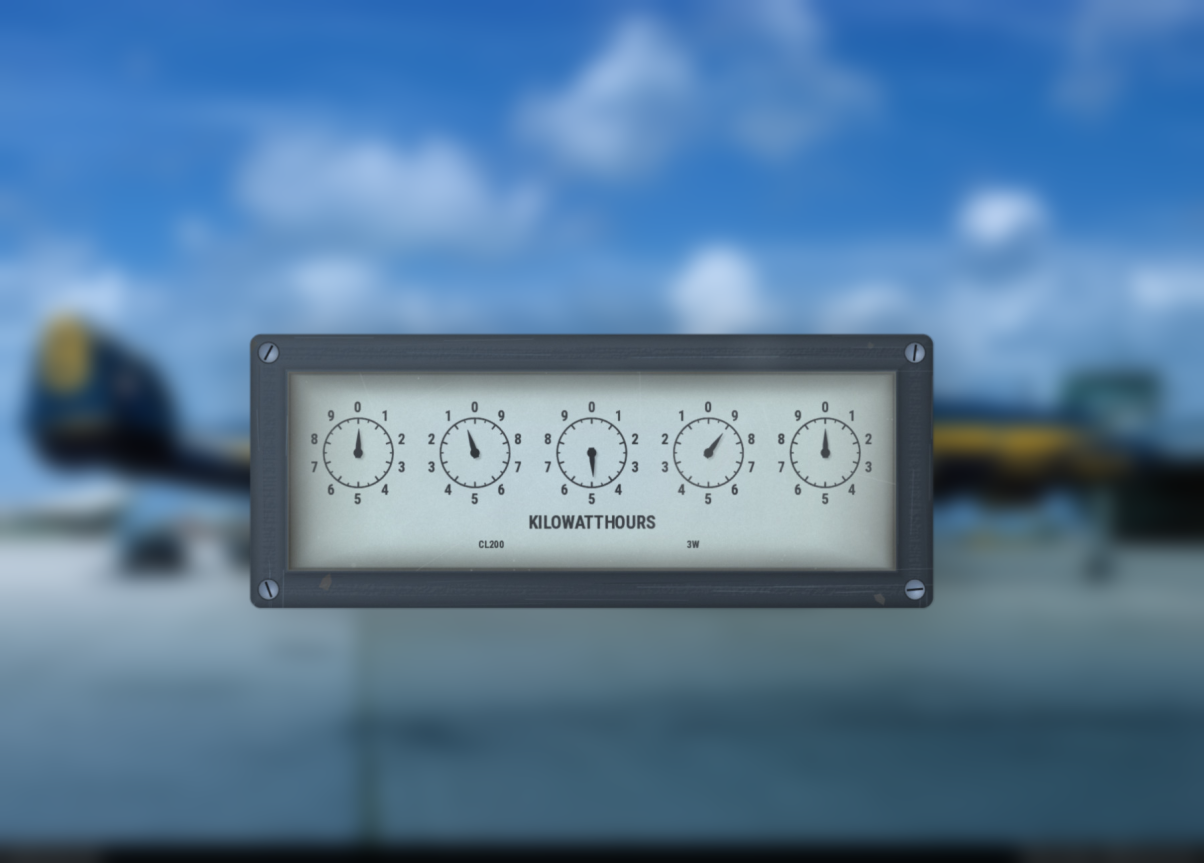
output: 490 kWh
